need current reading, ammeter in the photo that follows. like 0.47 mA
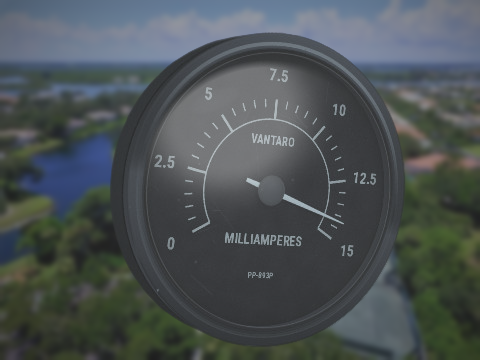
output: 14.25 mA
